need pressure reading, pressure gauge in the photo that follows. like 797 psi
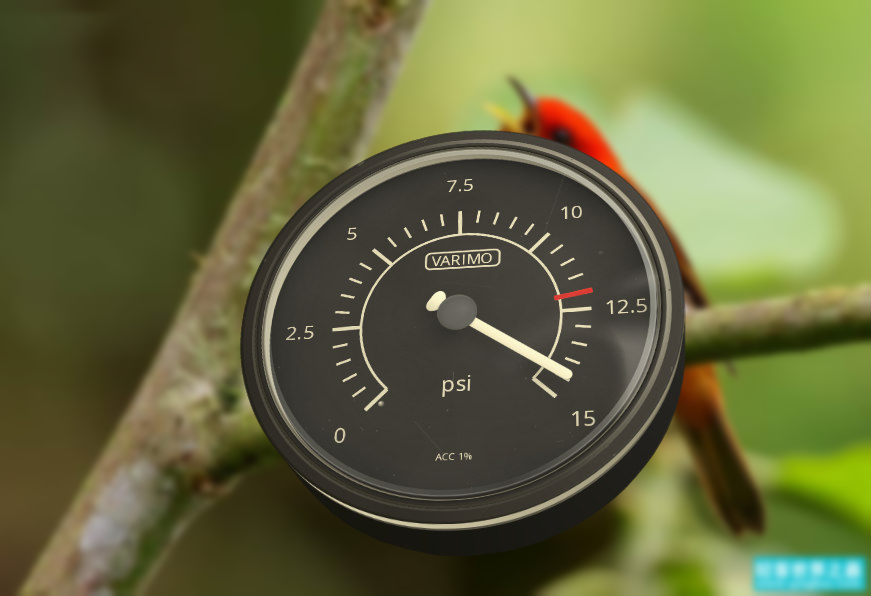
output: 14.5 psi
